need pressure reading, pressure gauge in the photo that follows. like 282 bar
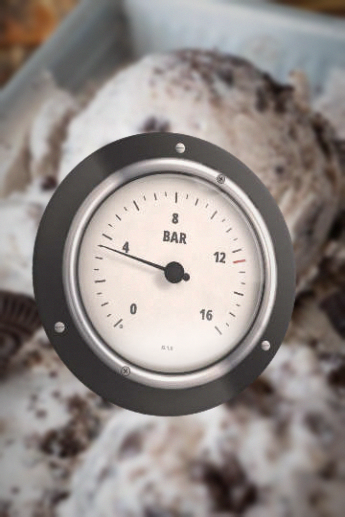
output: 3.5 bar
